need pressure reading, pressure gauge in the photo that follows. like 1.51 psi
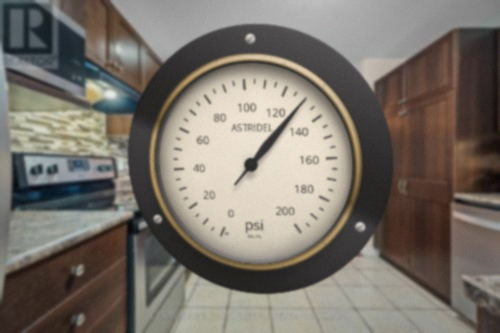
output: 130 psi
